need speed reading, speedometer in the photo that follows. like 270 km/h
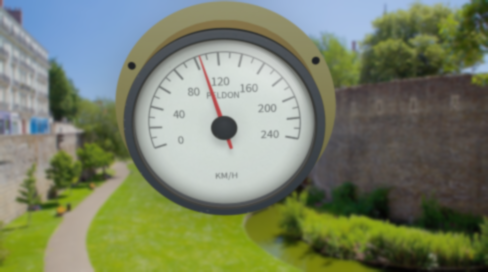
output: 105 km/h
